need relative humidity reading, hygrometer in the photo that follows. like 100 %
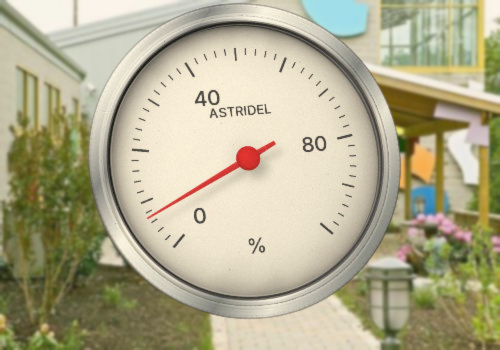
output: 7 %
